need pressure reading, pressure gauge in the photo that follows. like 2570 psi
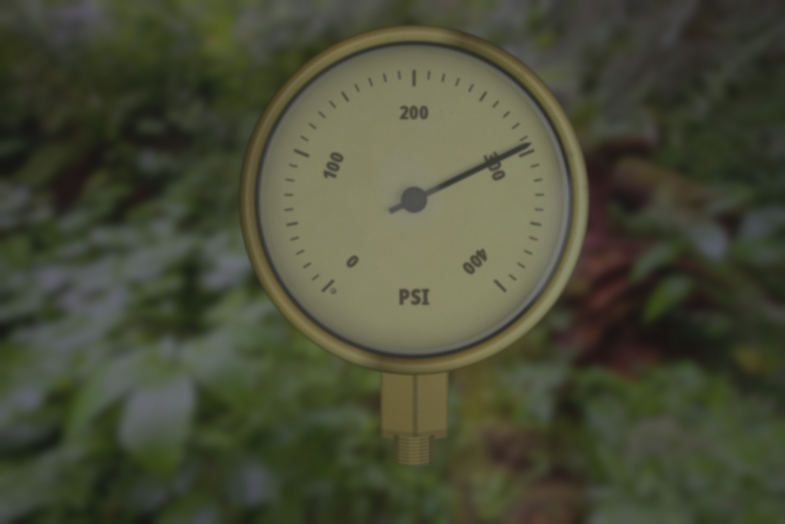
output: 295 psi
